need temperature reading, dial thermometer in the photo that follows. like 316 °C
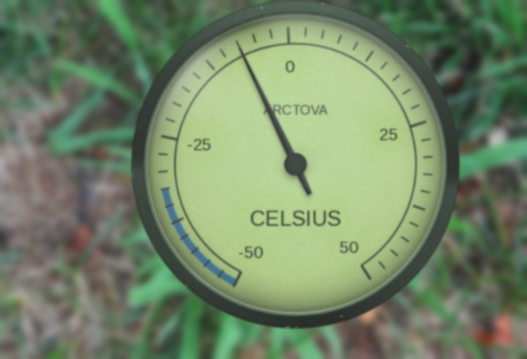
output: -7.5 °C
